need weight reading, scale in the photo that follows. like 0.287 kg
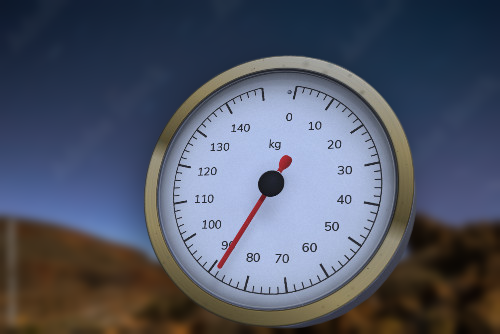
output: 88 kg
